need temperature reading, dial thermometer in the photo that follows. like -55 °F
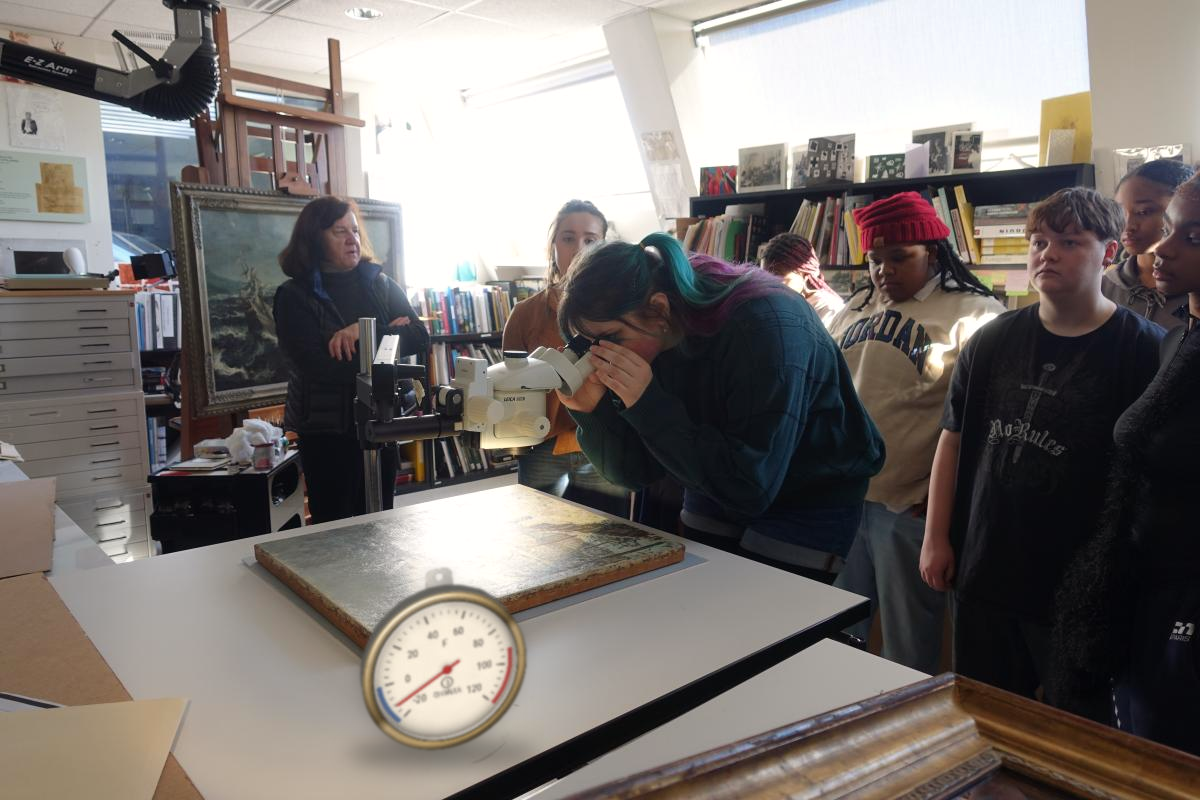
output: -12 °F
